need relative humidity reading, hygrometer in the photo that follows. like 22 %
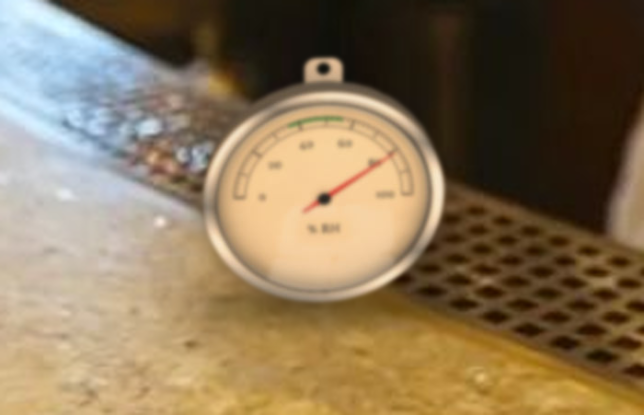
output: 80 %
